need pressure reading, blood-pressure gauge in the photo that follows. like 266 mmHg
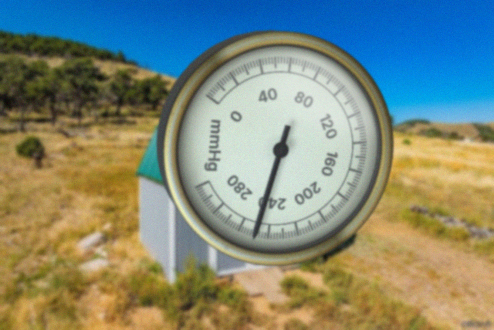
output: 250 mmHg
